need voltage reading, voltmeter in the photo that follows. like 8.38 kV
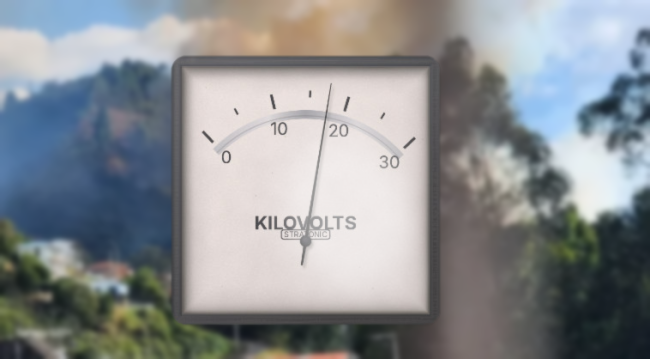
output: 17.5 kV
